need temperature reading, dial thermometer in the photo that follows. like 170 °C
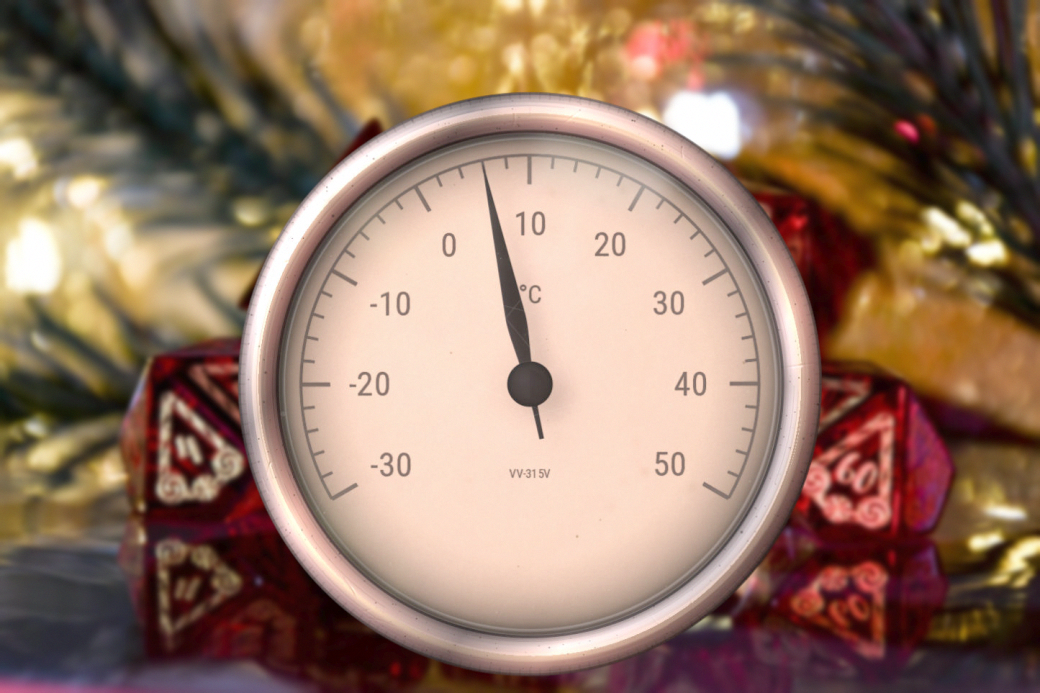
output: 6 °C
